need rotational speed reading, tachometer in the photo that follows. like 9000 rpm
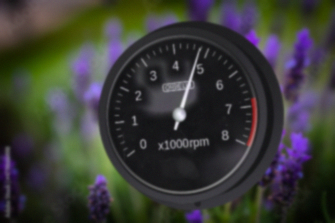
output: 4800 rpm
